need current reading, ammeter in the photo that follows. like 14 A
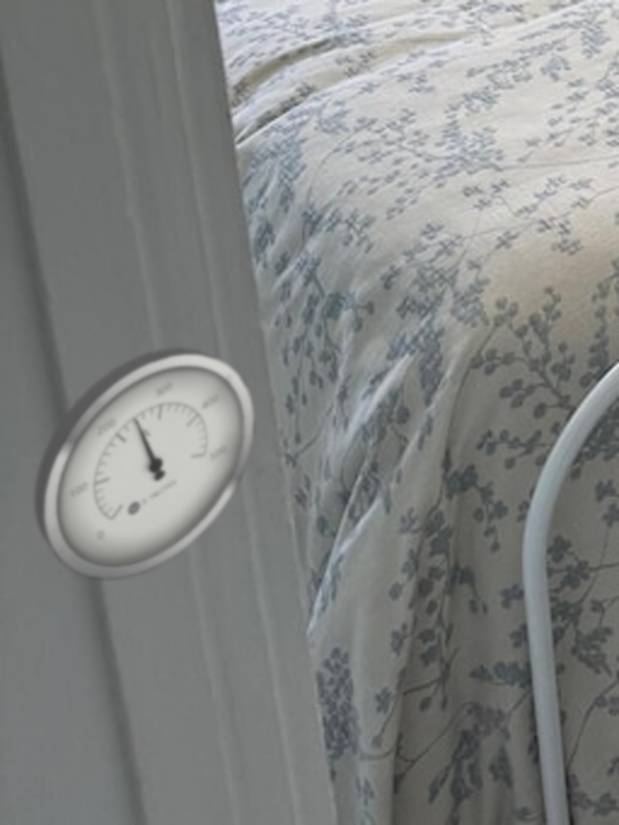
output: 240 A
